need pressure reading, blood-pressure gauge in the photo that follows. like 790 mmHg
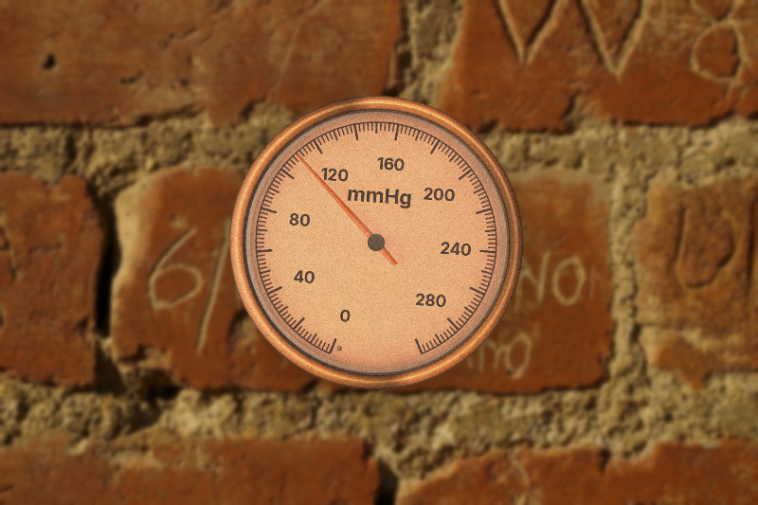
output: 110 mmHg
